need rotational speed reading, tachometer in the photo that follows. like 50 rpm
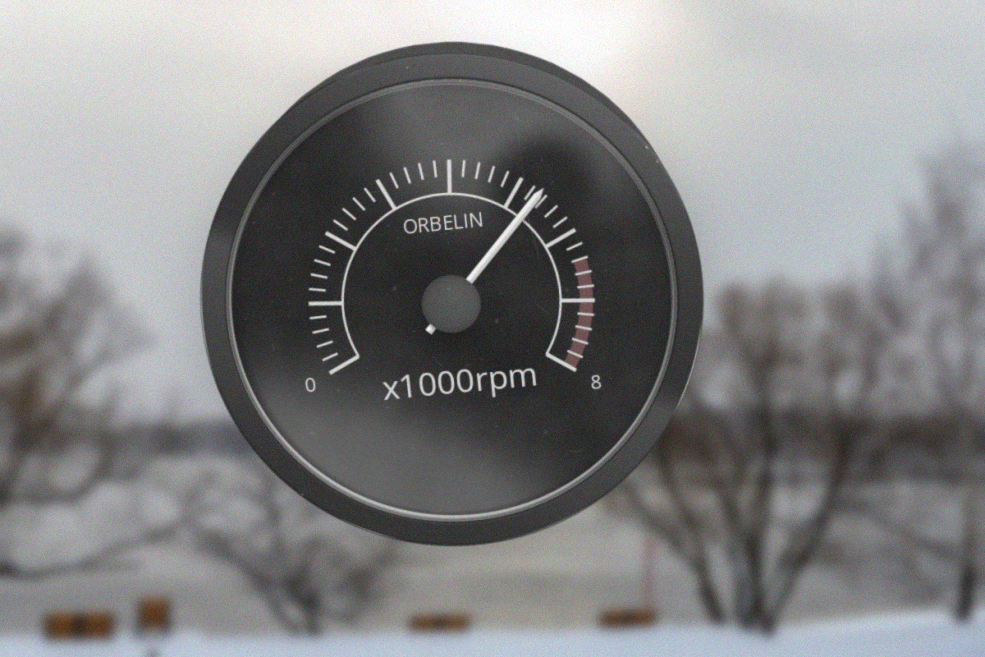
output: 5300 rpm
